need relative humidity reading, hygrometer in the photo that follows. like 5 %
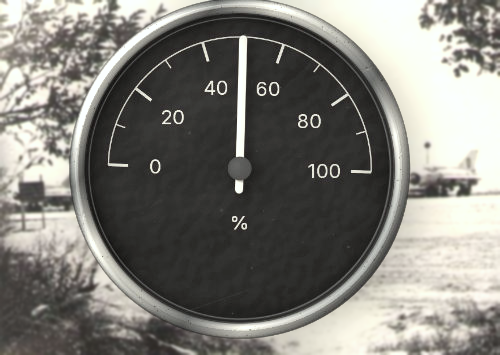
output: 50 %
